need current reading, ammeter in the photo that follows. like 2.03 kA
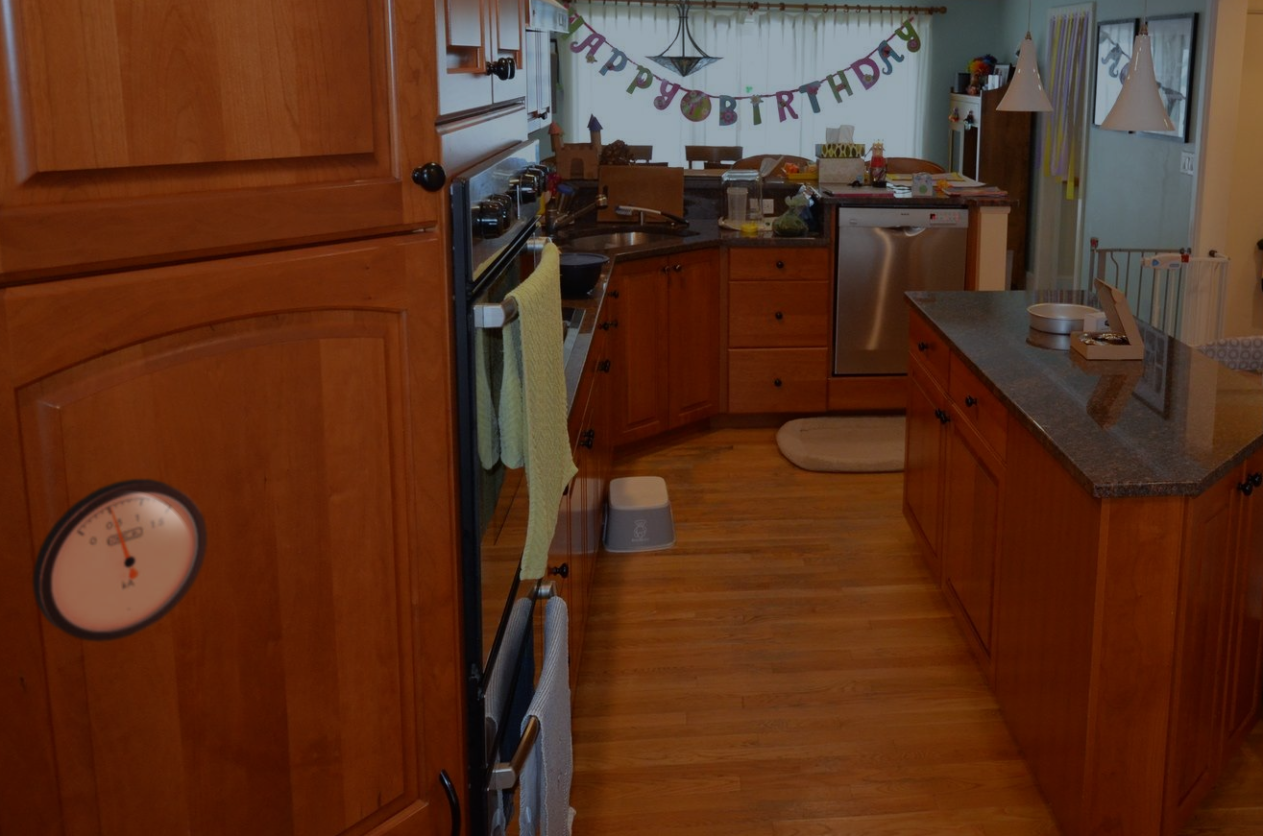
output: 0.5 kA
